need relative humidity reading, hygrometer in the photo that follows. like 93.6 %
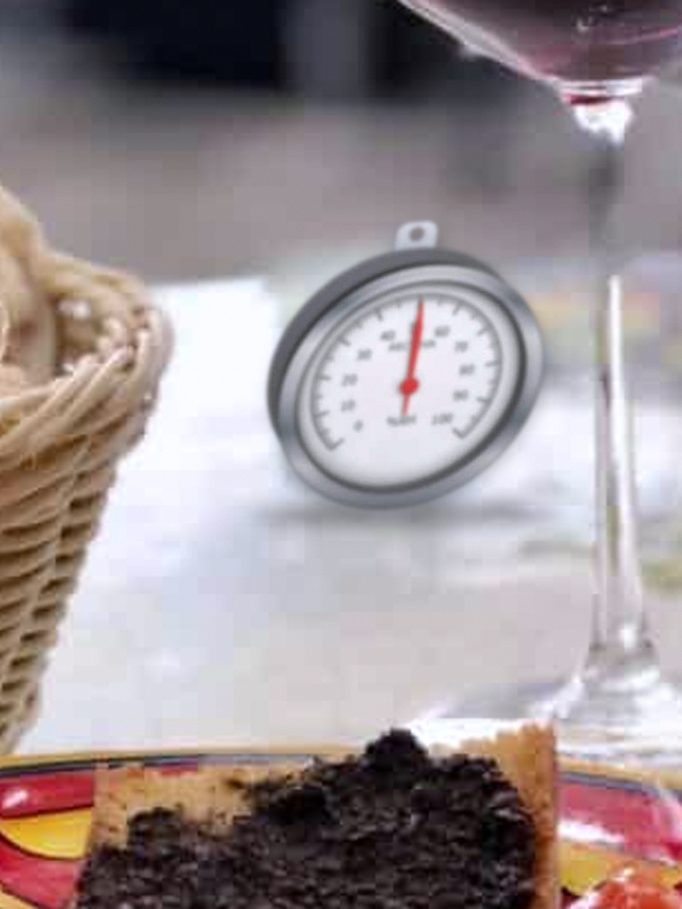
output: 50 %
